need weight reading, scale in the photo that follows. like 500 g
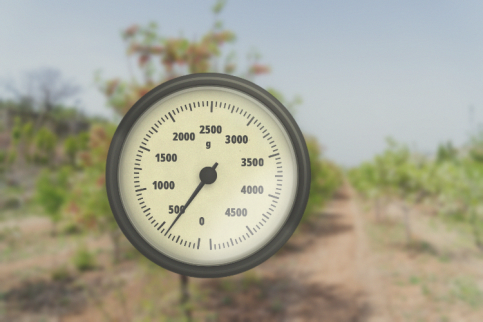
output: 400 g
